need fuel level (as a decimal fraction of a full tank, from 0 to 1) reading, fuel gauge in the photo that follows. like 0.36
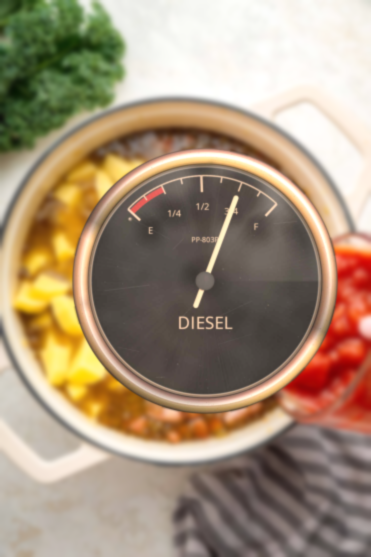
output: 0.75
